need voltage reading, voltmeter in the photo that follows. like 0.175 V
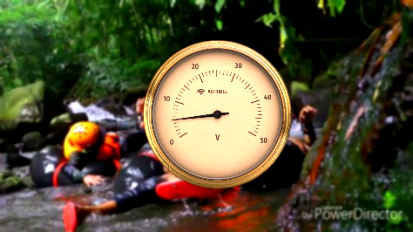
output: 5 V
